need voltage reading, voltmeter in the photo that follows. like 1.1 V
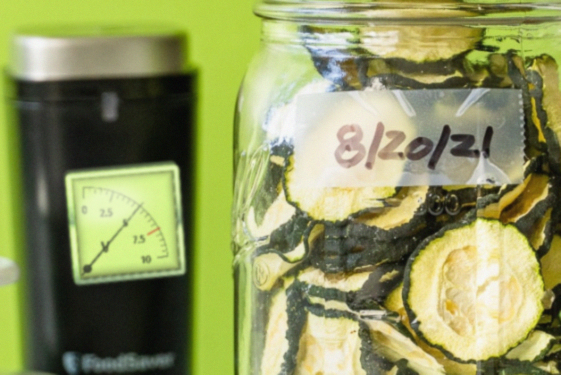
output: 5 V
